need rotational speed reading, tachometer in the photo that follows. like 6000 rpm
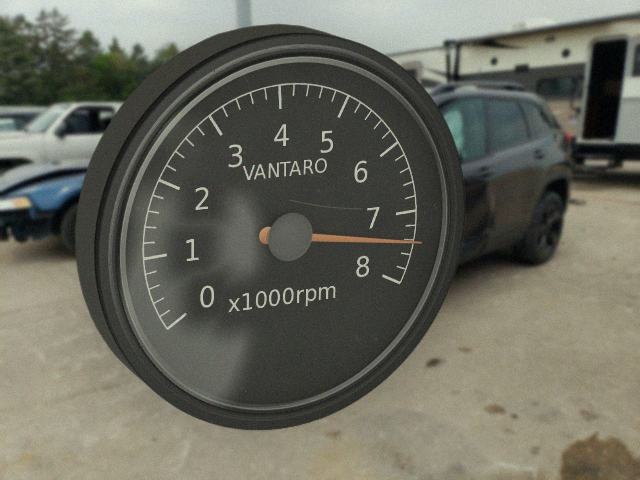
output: 7400 rpm
